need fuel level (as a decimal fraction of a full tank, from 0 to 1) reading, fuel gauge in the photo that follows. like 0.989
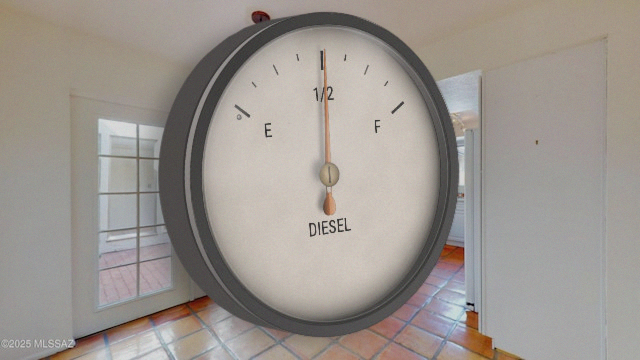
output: 0.5
